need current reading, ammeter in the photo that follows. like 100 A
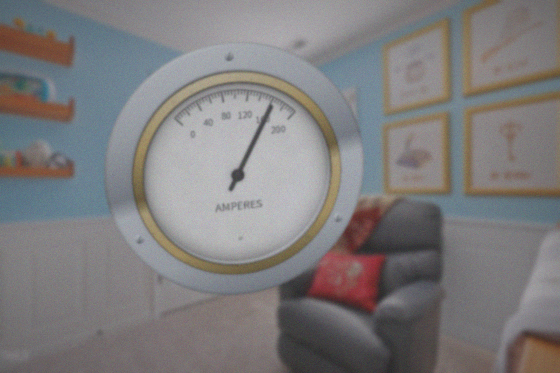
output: 160 A
